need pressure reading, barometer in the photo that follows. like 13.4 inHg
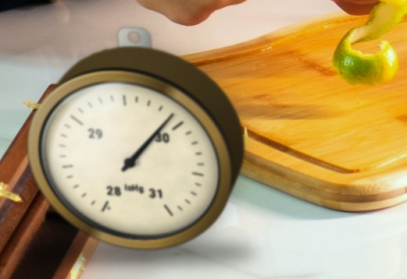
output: 29.9 inHg
